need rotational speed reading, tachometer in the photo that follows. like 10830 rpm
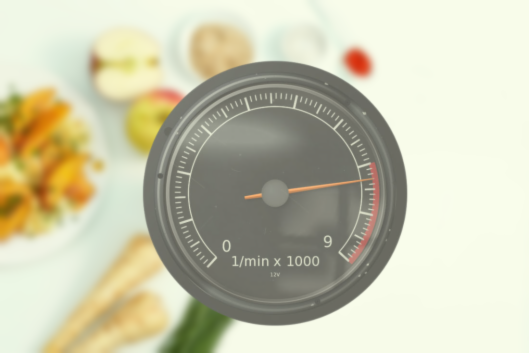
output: 7300 rpm
